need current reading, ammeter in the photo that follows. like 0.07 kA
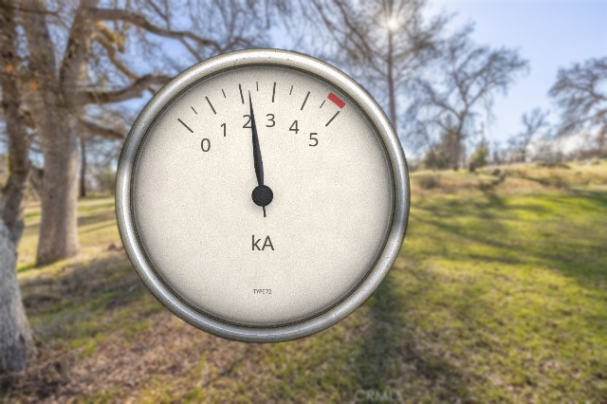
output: 2.25 kA
